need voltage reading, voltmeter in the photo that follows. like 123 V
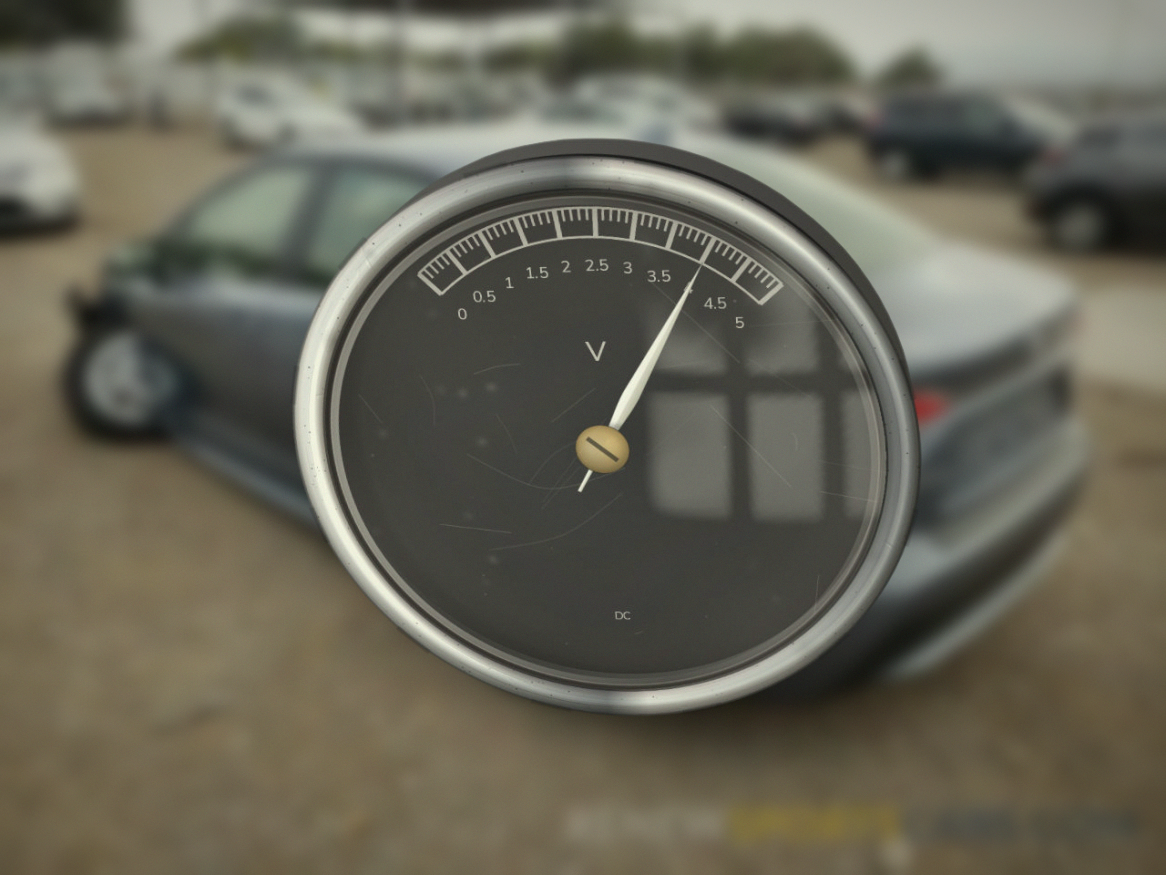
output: 4 V
